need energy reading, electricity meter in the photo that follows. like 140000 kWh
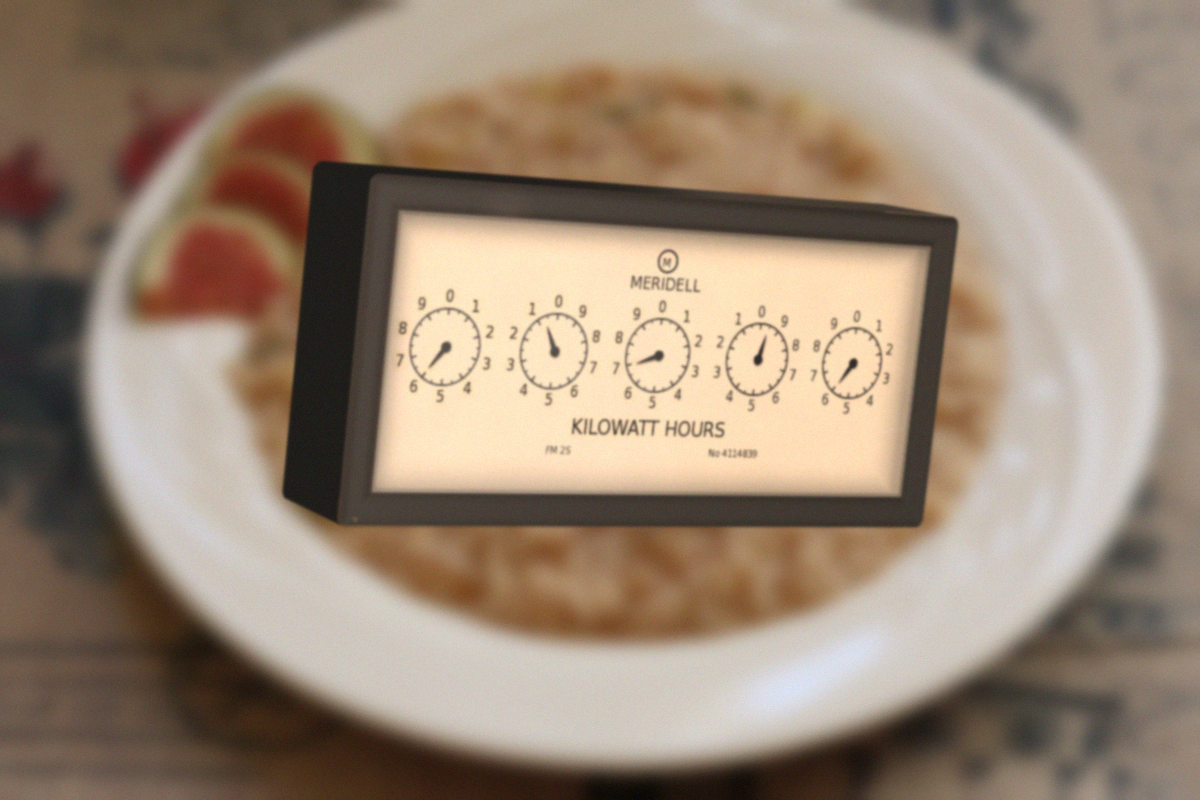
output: 60696 kWh
